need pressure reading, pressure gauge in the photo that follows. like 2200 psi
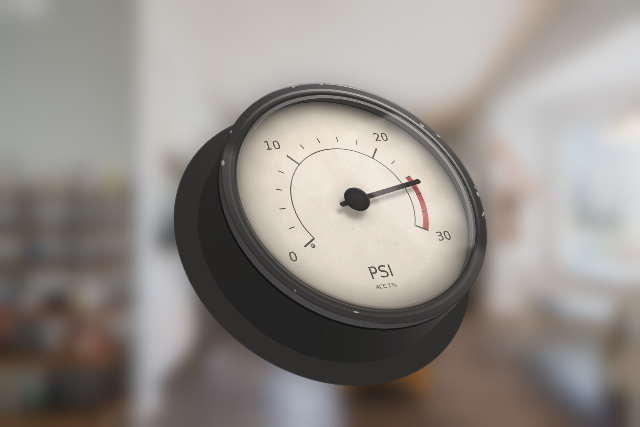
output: 25 psi
